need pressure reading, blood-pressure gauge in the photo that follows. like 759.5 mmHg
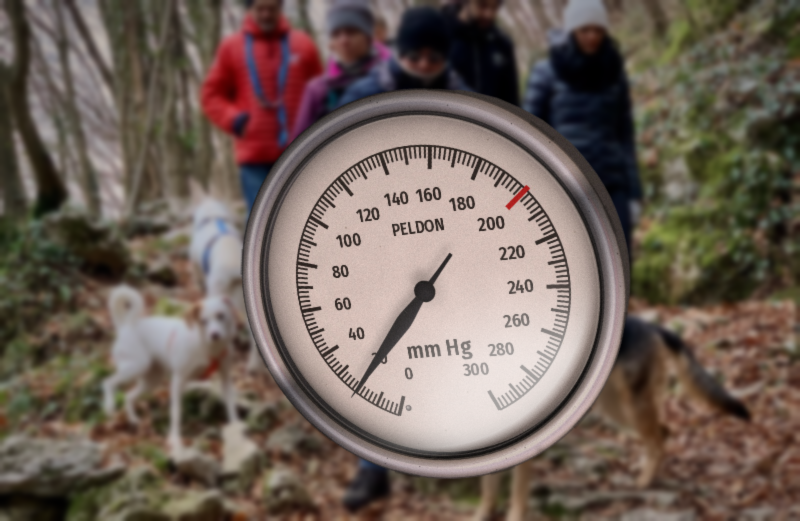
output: 20 mmHg
